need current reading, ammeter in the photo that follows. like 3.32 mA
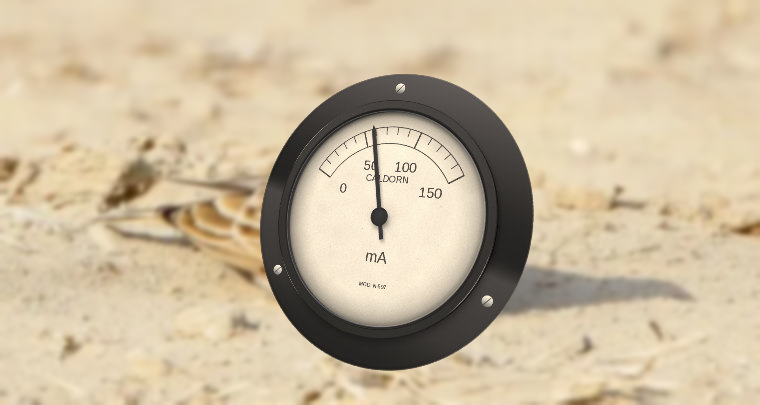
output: 60 mA
